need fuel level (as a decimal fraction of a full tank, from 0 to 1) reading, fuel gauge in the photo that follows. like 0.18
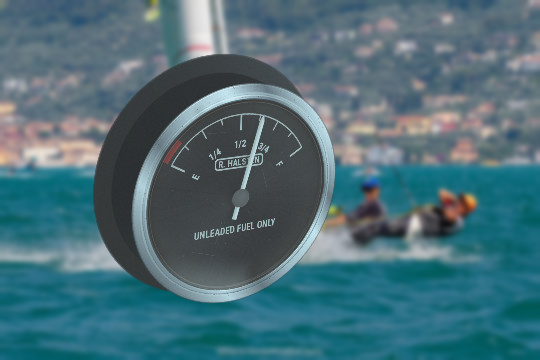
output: 0.625
